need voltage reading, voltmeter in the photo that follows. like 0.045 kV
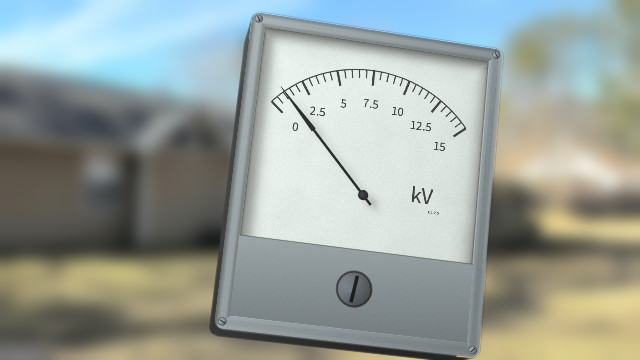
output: 1 kV
